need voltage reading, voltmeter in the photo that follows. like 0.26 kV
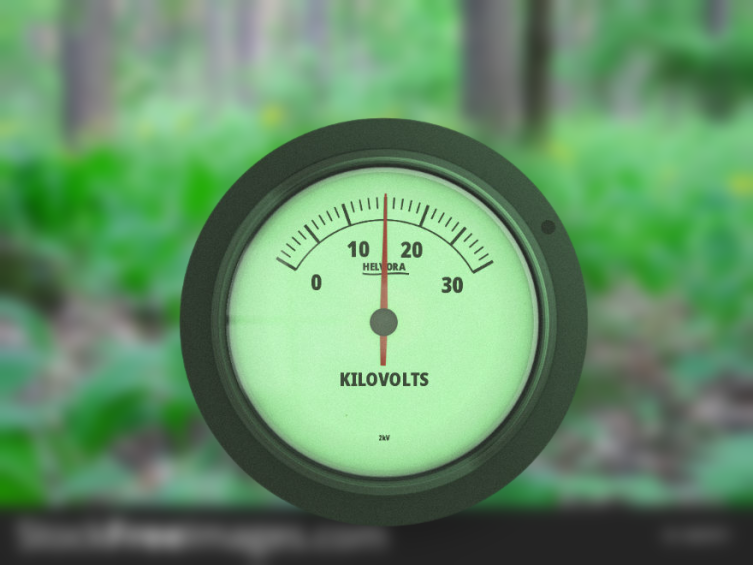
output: 15 kV
